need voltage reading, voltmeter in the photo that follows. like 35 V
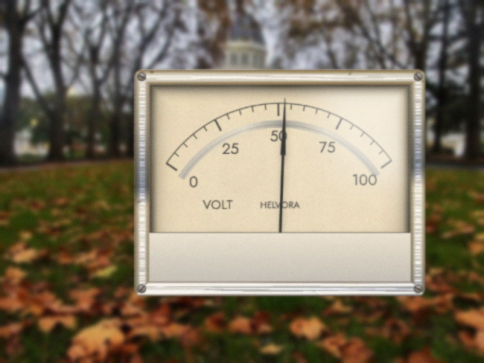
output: 52.5 V
